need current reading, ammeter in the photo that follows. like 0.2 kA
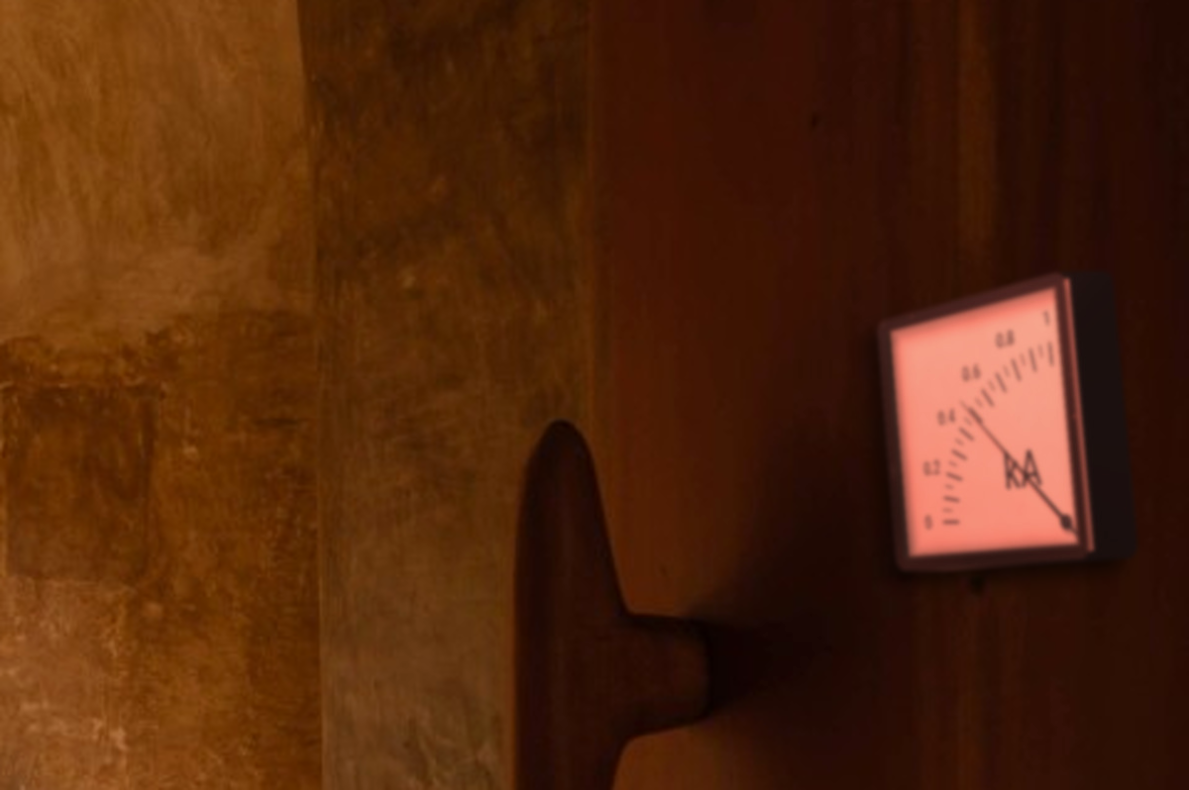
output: 0.5 kA
